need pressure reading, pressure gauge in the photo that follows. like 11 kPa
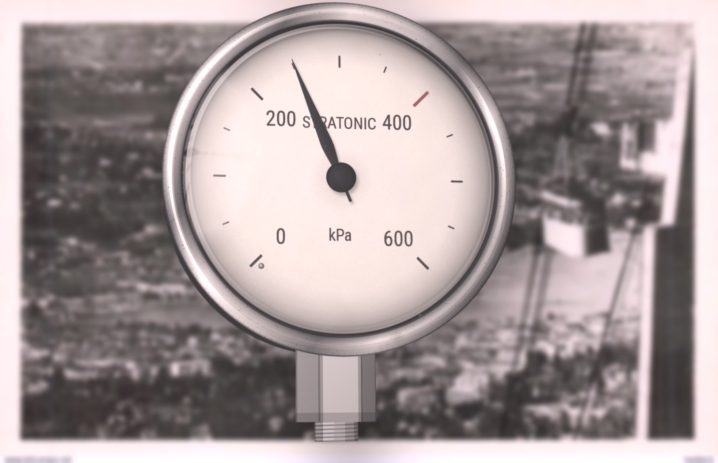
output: 250 kPa
